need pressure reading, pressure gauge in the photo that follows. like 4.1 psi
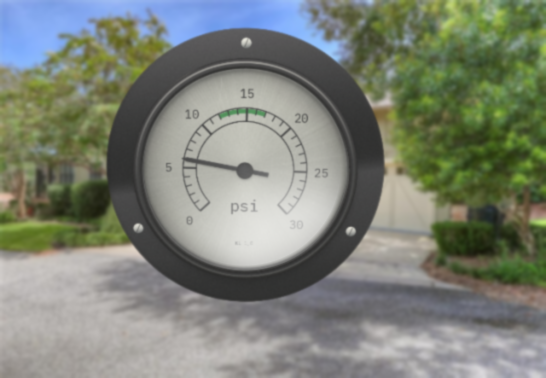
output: 6 psi
